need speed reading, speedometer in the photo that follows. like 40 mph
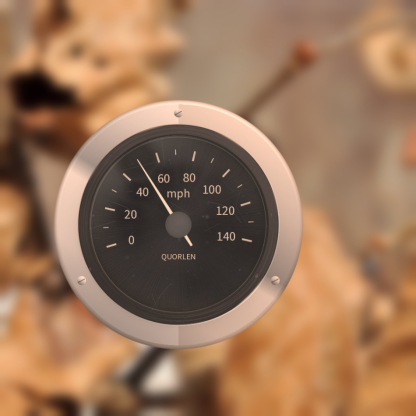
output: 50 mph
